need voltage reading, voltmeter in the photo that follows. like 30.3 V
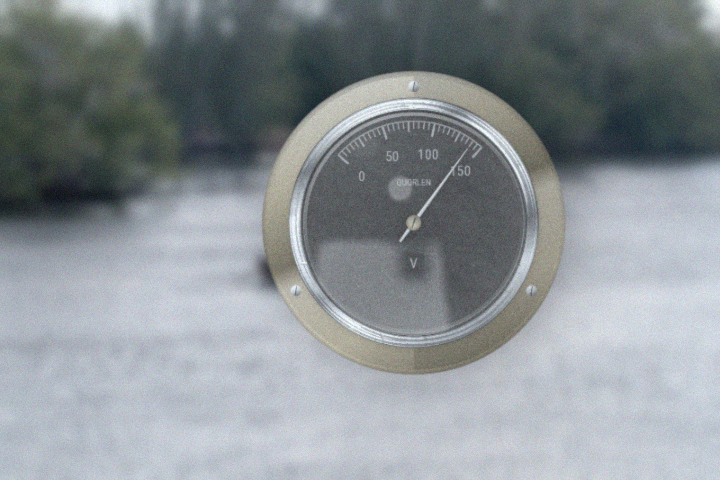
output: 140 V
